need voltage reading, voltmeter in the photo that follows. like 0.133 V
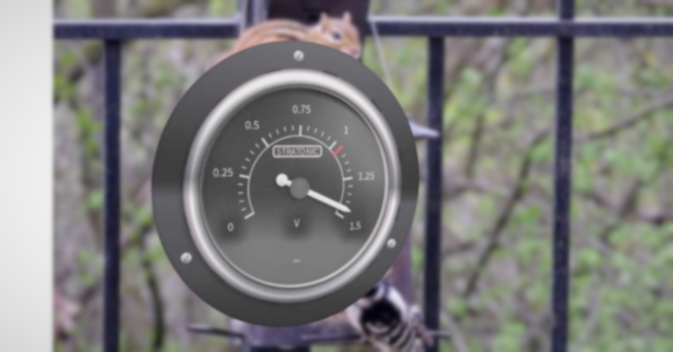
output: 1.45 V
